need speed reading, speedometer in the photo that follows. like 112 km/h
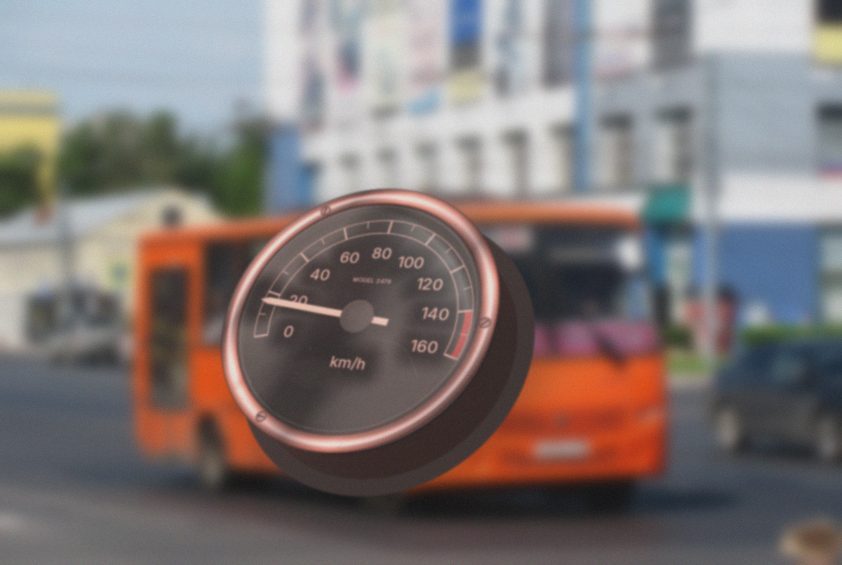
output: 15 km/h
